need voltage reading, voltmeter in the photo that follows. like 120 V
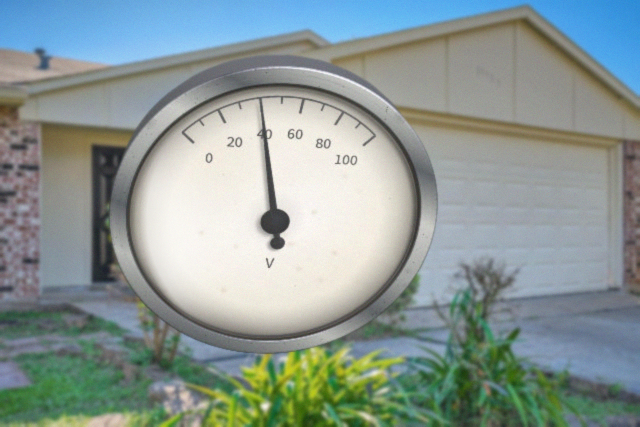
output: 40 V
